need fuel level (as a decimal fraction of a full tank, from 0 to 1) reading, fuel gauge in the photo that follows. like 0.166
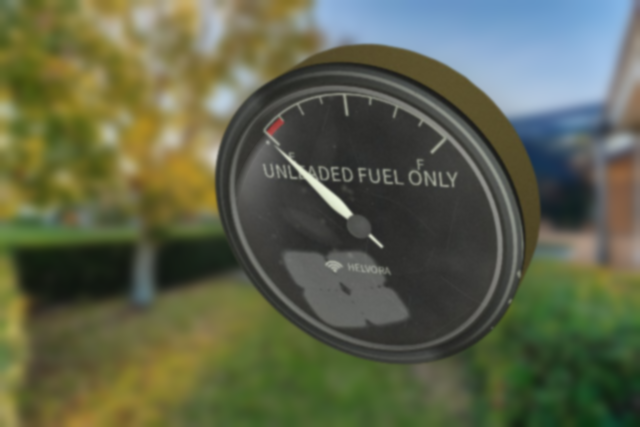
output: 0
